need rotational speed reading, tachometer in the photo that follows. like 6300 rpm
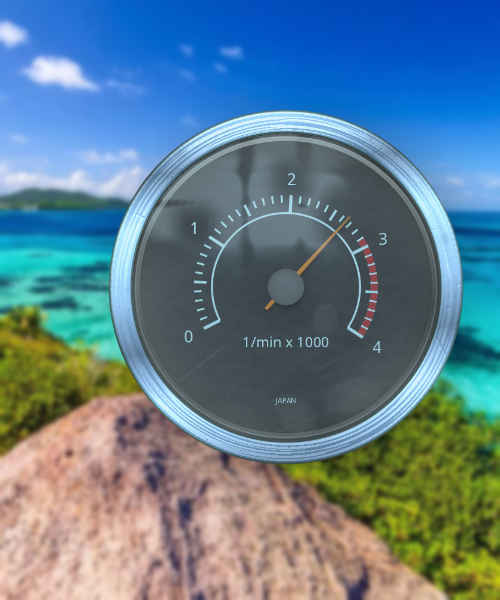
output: 2650 rpm
